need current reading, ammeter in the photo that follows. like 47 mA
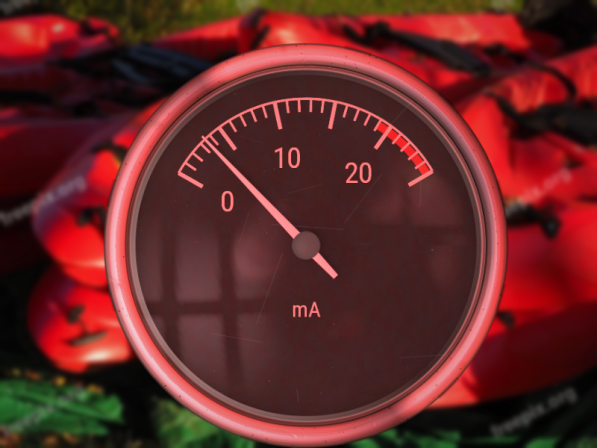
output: 3.5 mA
